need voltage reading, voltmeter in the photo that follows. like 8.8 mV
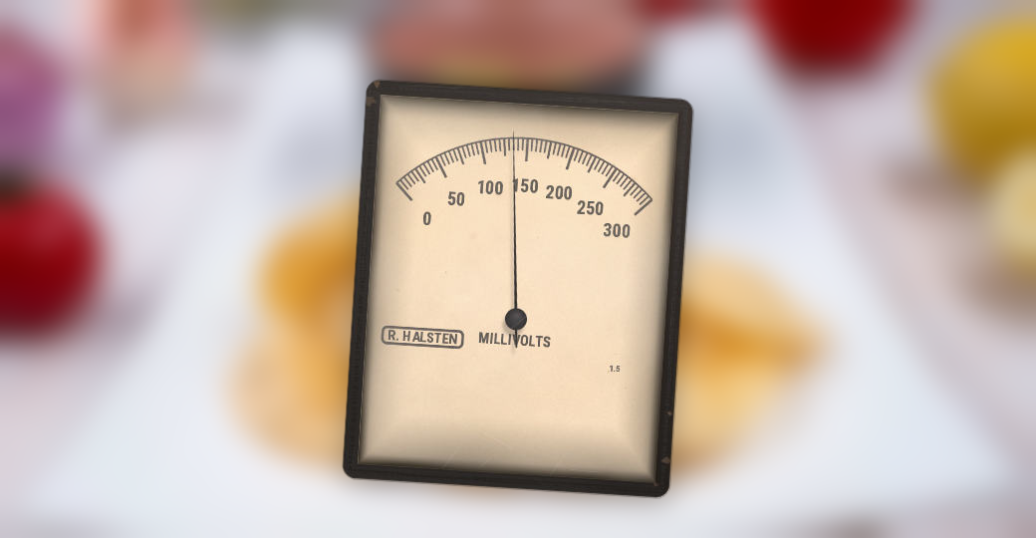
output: 135 mV
